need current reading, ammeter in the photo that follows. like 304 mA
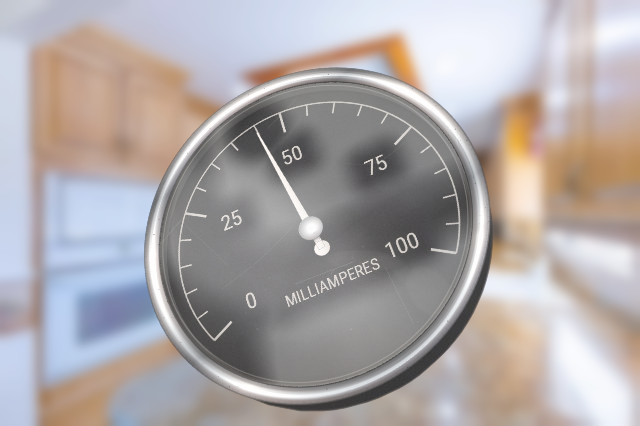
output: 45 mA
